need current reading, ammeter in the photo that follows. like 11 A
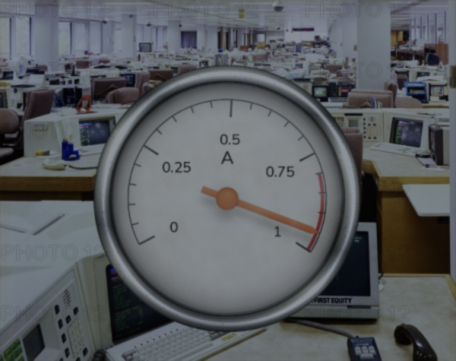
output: 0.95 A
